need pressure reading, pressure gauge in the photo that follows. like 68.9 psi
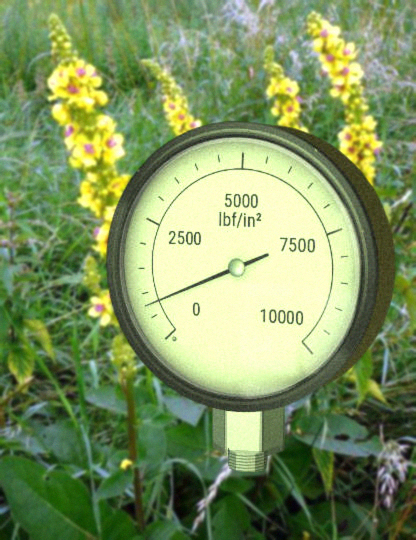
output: 750 psi
